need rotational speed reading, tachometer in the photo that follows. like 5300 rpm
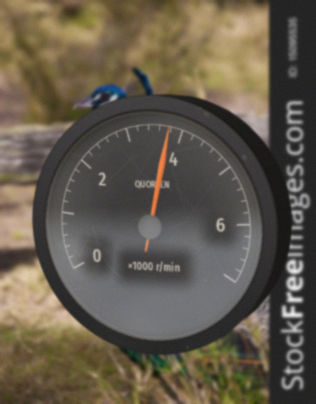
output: 3800 rpm
